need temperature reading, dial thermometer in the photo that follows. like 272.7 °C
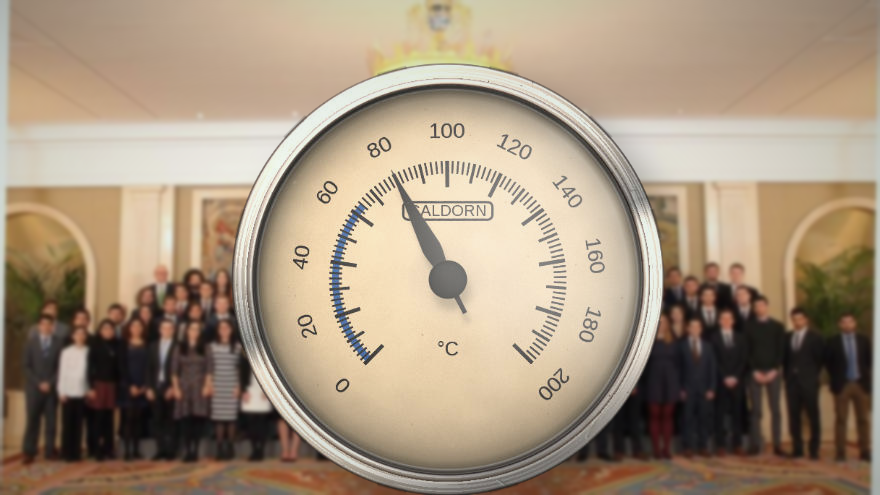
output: 80 °C
